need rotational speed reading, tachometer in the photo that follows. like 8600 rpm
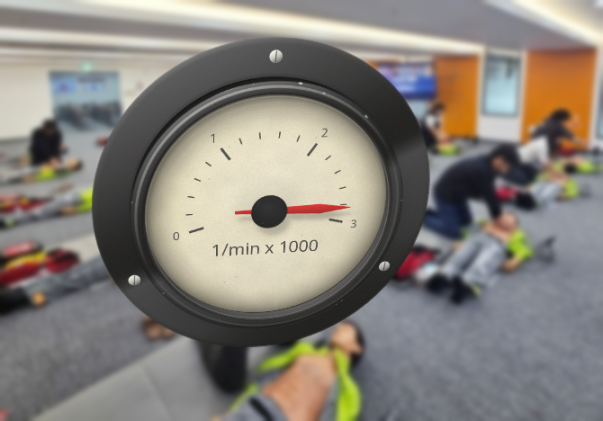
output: 2800 rpm
